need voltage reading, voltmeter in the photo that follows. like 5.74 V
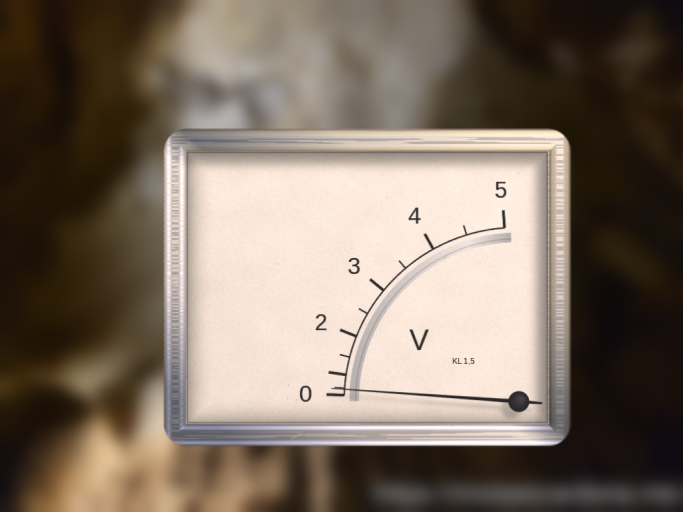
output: 0.5 V
